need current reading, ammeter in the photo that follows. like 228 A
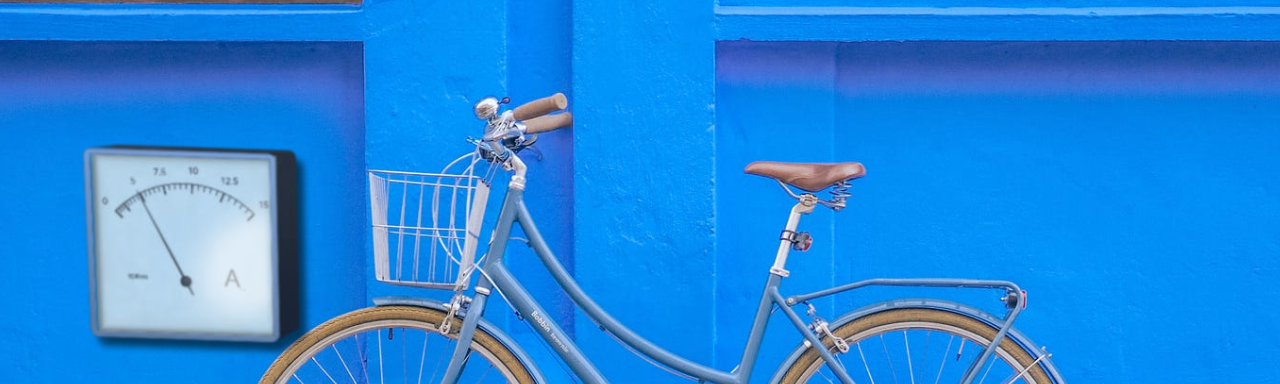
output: 5 A
